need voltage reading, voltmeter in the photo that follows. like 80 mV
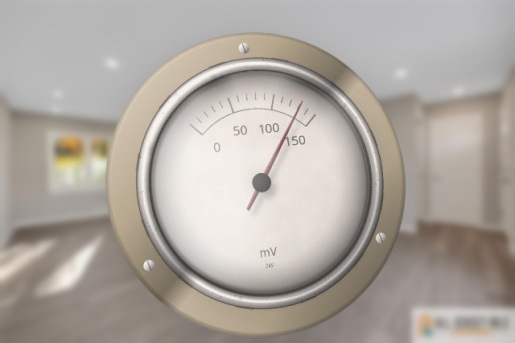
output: 130 mV
